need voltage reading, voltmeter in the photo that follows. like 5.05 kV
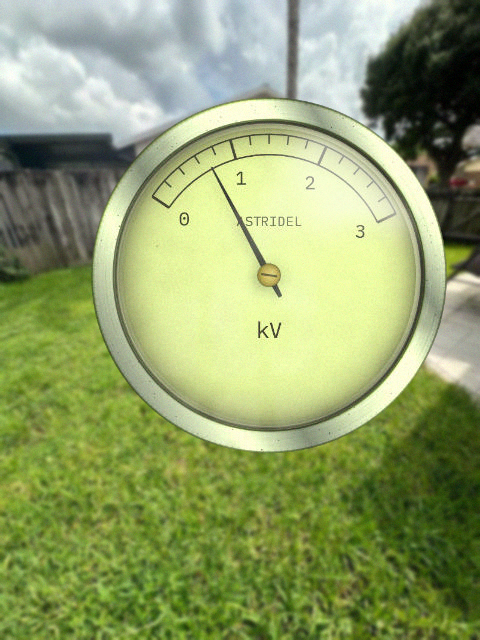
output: 0.7 kV
